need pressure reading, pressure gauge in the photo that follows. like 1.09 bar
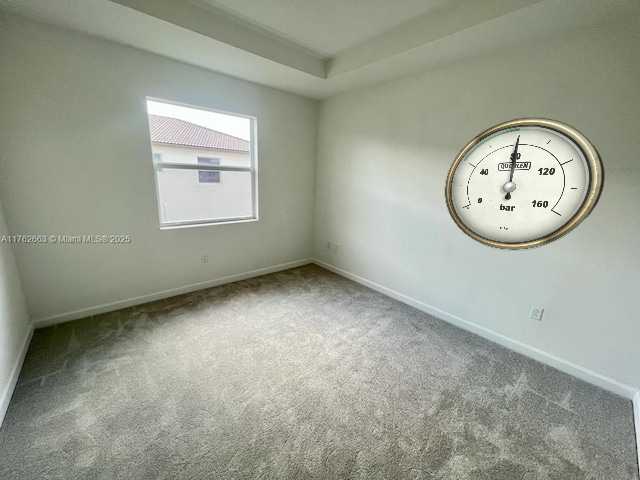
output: 80 bar
